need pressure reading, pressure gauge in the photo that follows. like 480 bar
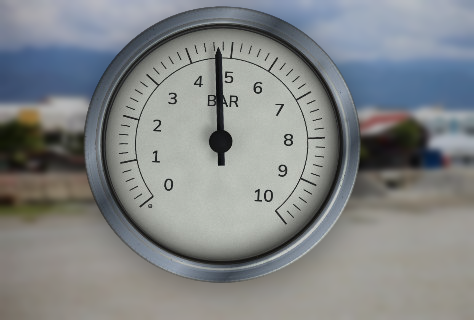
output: 4.7 bar
